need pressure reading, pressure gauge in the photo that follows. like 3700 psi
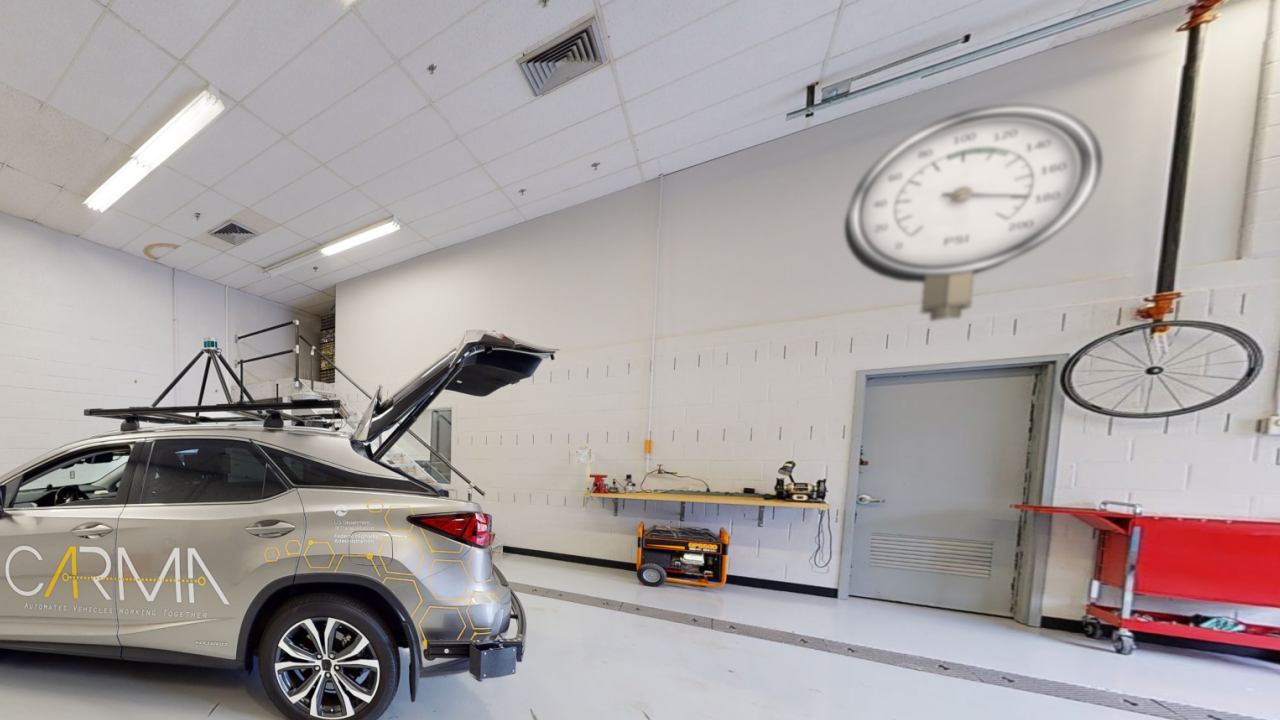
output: 180 psi
